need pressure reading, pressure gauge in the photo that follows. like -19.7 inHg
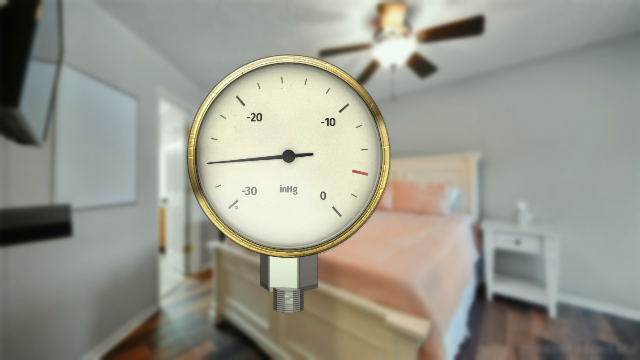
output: -26 inHg
